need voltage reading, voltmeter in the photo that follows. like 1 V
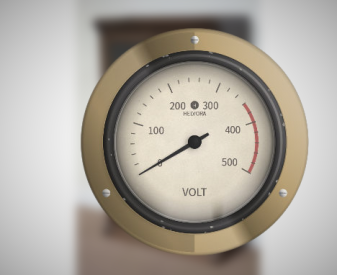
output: 0 V
